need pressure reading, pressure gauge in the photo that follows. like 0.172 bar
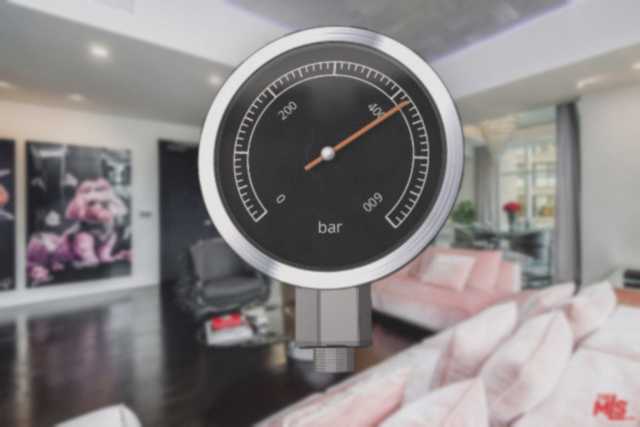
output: 420 bar
